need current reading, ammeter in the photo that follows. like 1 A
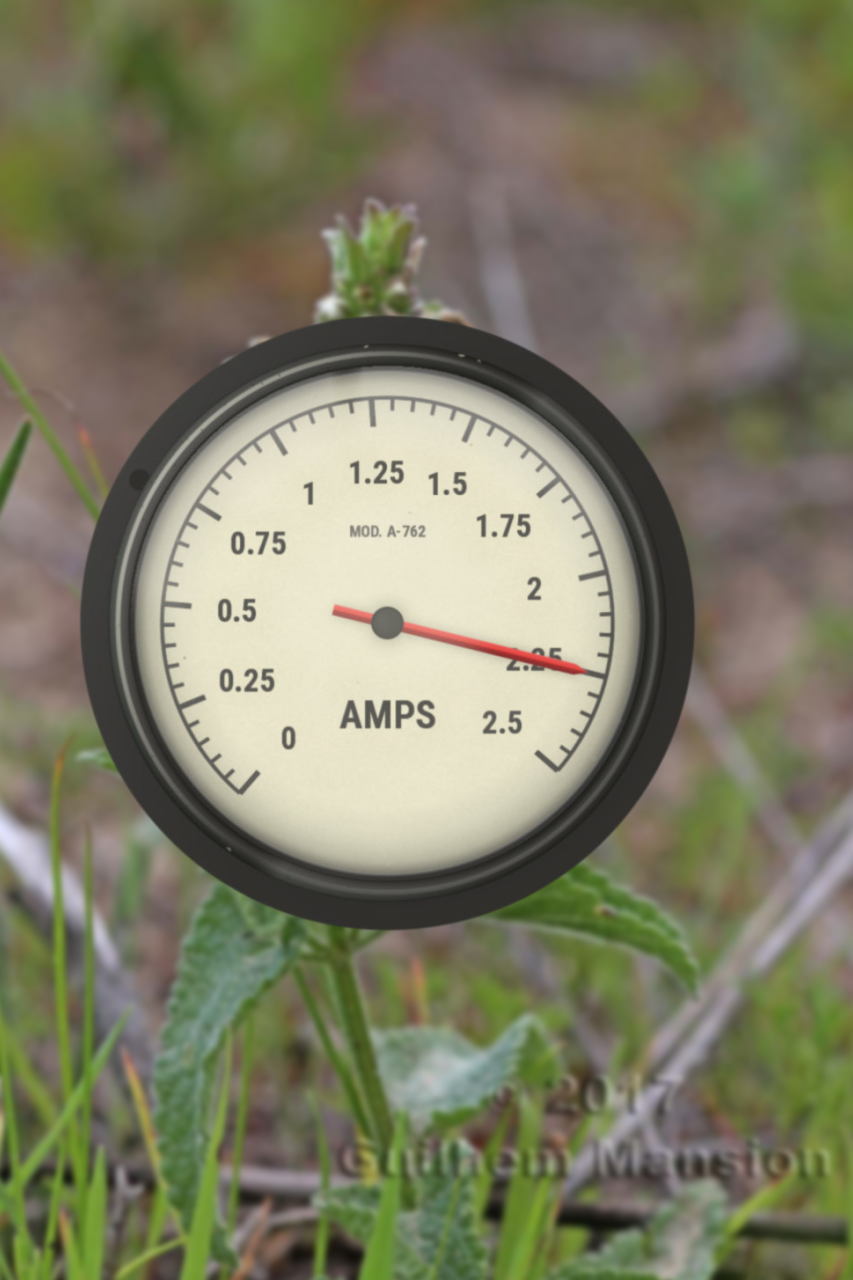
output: 2.25 A
